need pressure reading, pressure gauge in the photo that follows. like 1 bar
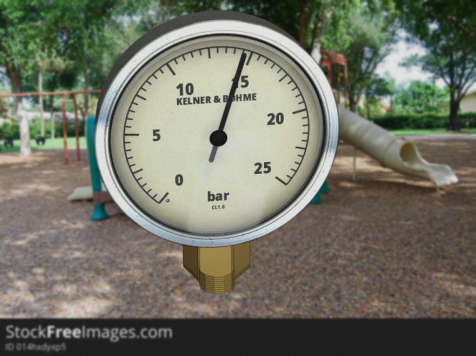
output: 14.5 bar
